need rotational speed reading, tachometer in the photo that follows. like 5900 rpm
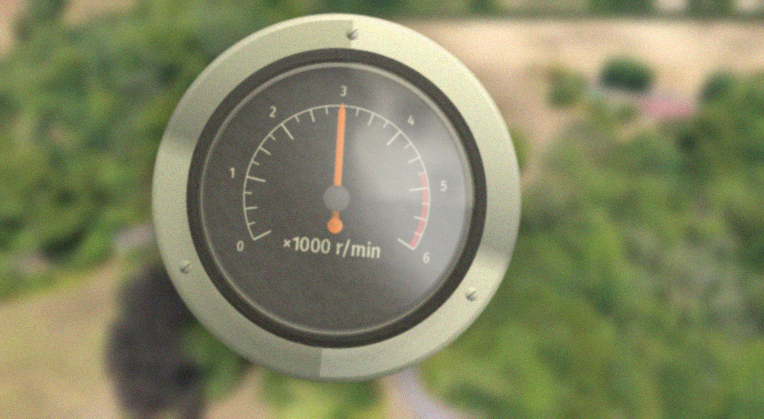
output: 3000 rpm
